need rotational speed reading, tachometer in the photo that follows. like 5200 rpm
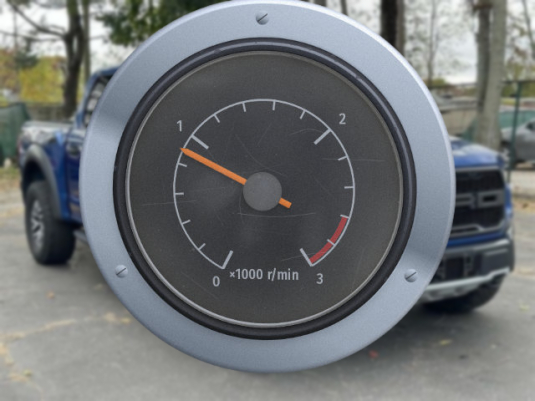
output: 900 rpm
